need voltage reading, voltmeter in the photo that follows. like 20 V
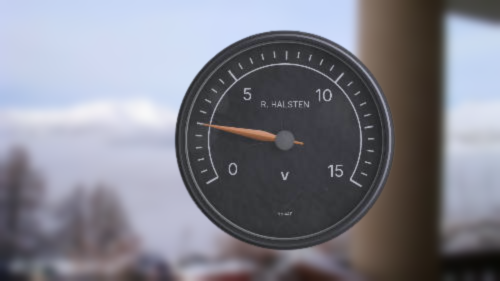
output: 2.5 V
